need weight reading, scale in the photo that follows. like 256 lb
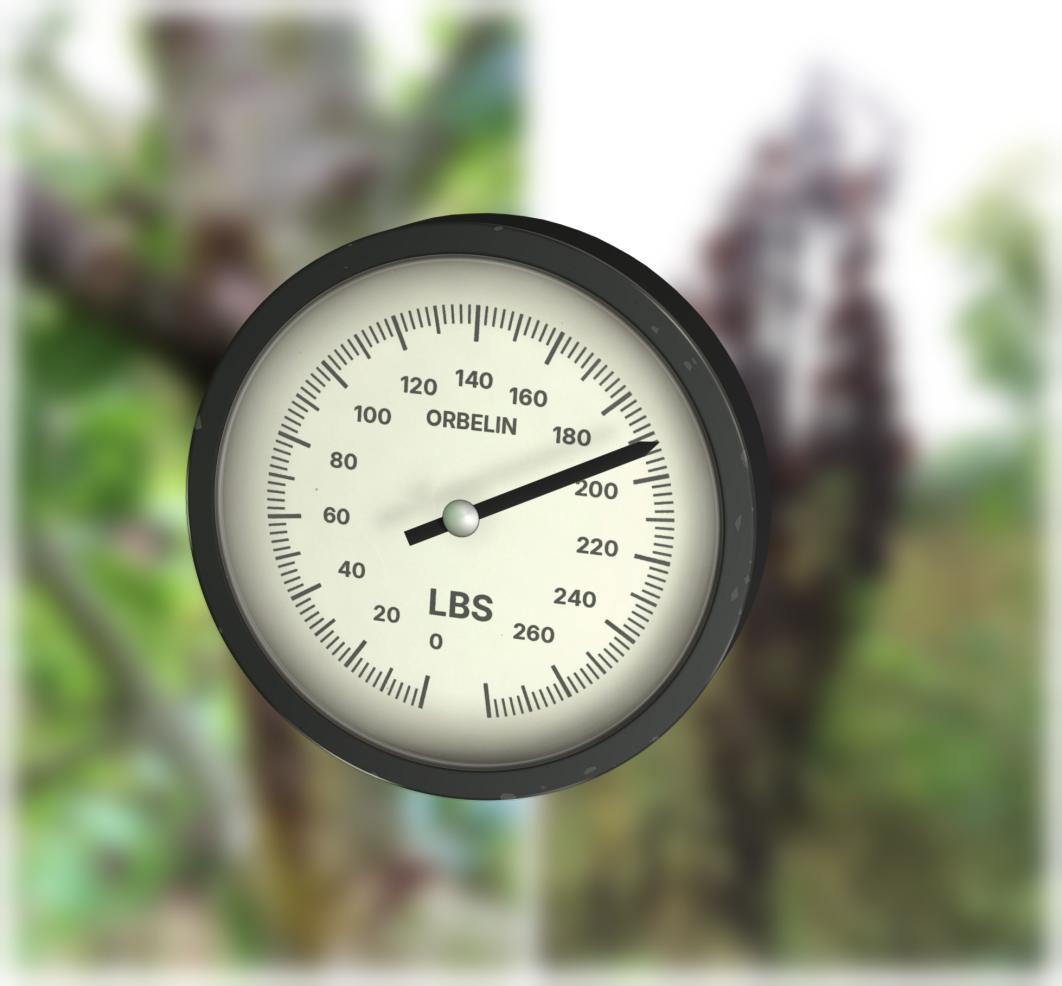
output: 192 lb
